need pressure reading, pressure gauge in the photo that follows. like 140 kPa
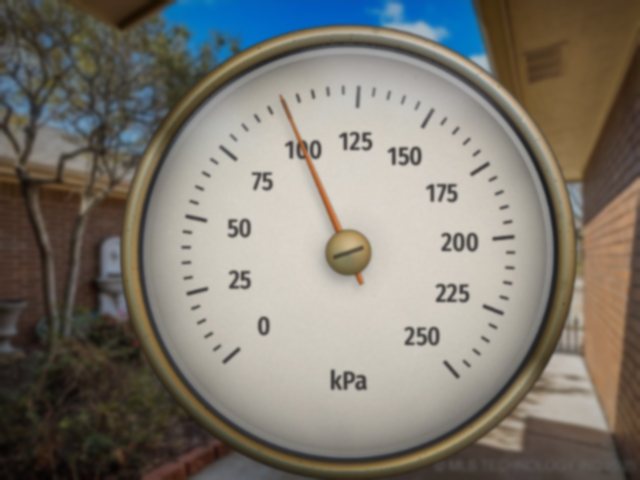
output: 100 kPa
